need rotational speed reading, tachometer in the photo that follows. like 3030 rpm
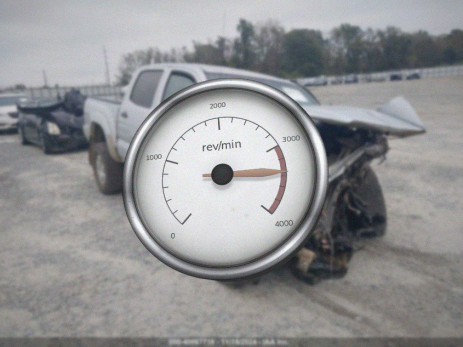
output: 3400 rpm
